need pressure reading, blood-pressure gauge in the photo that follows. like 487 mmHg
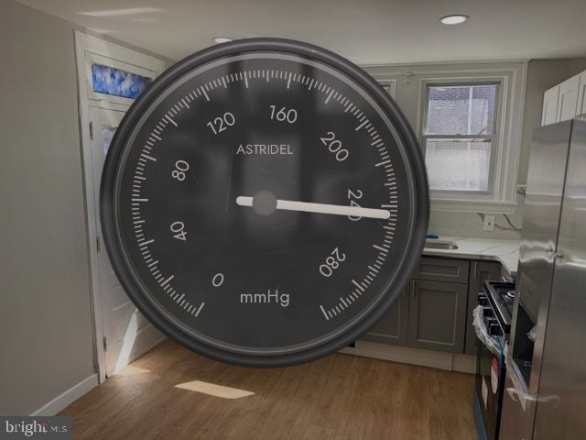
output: 244 mmHg
